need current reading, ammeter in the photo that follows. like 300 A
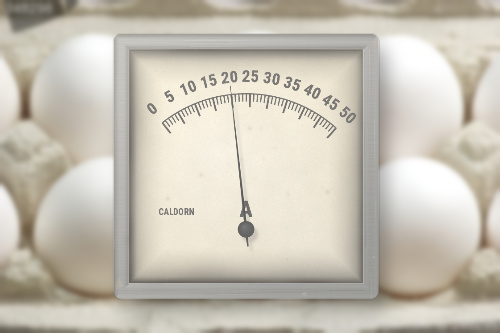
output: 20 A
